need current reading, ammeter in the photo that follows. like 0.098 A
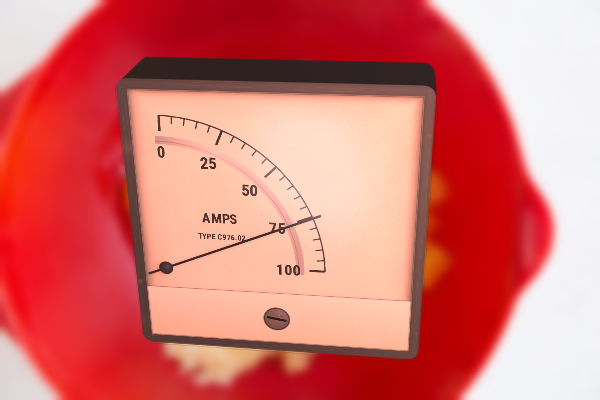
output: 75 A
